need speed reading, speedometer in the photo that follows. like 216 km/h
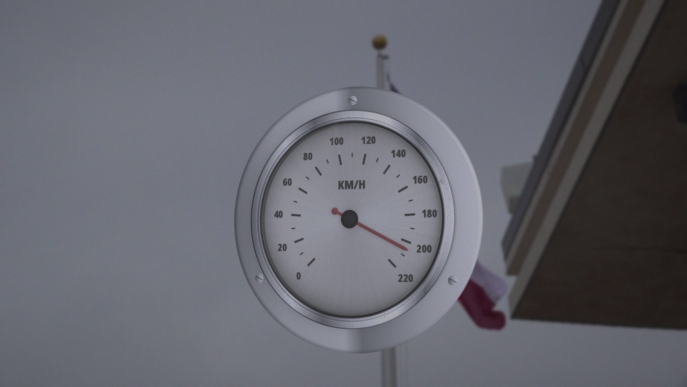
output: 205 km/h
